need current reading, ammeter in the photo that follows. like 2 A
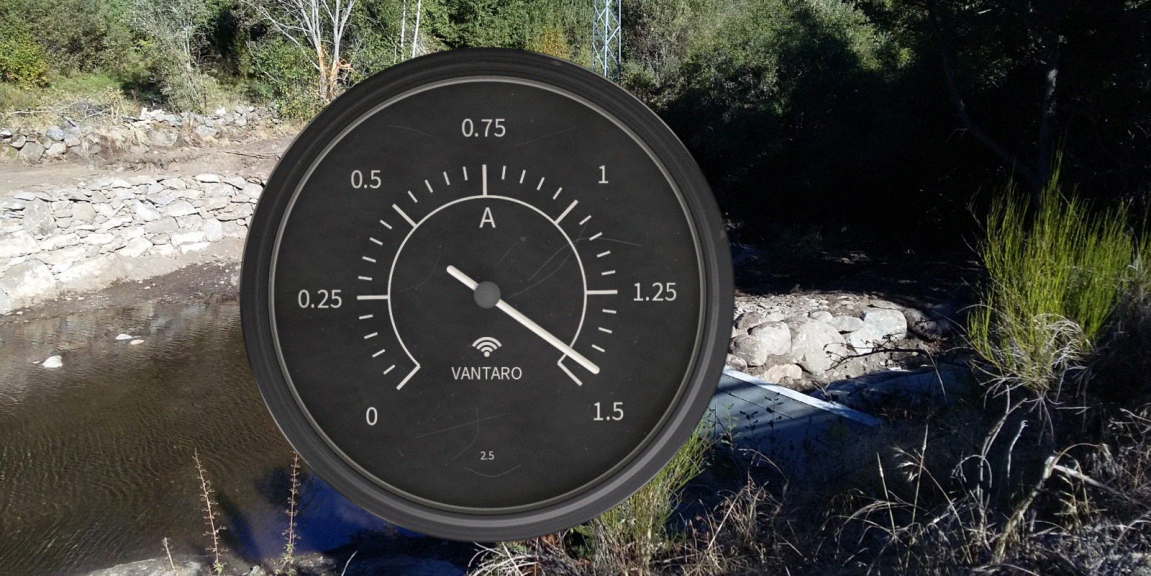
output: 1.45 A
